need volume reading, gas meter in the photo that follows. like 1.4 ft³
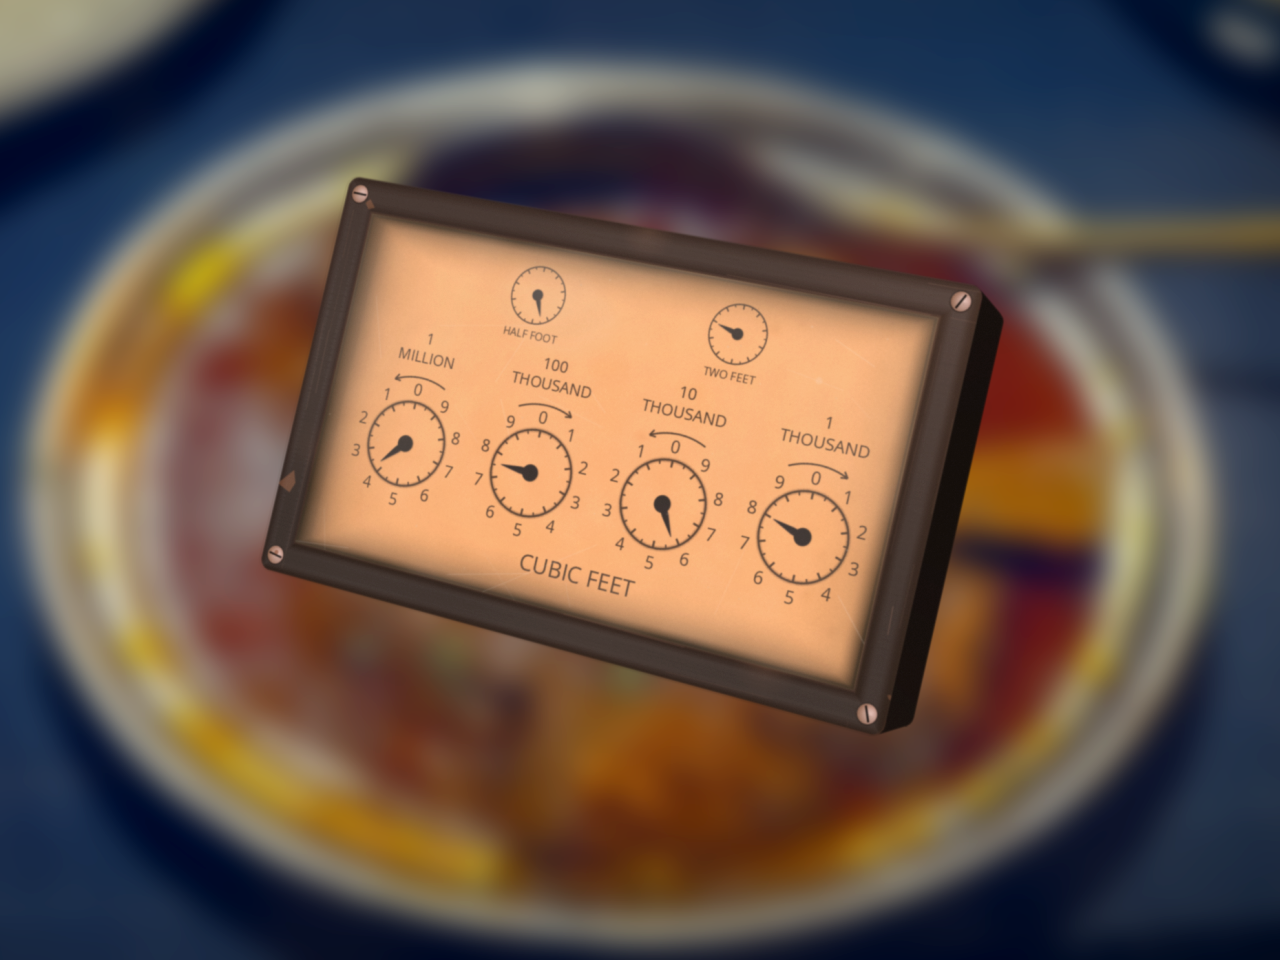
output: 375800 ft³
